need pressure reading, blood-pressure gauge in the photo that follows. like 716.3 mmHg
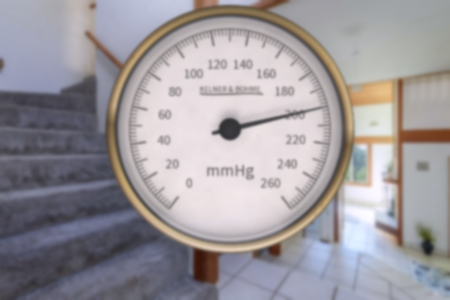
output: 200 mmHg
